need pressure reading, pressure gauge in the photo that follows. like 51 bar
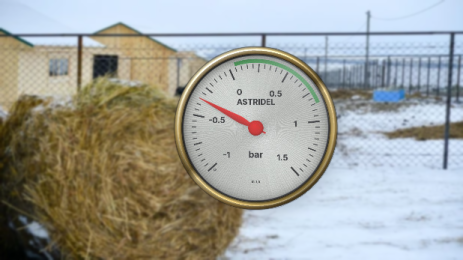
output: -0.35 bar
